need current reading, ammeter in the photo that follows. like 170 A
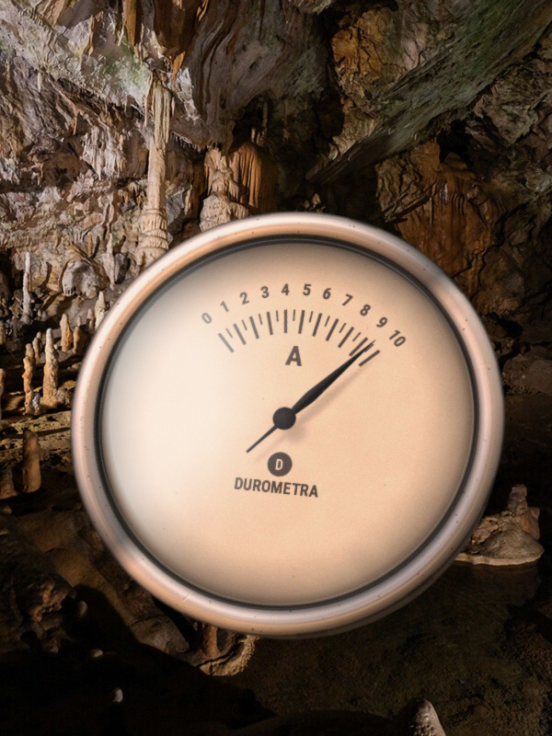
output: 9.5 A
